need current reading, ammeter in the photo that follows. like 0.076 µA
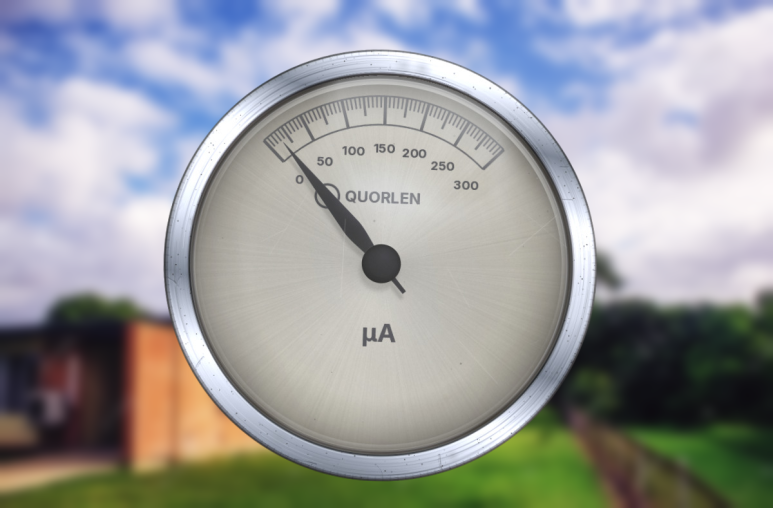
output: 15 µA
